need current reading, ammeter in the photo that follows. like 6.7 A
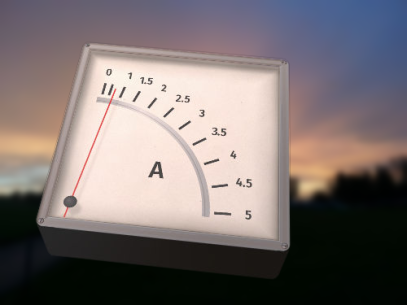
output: 0.75 A
